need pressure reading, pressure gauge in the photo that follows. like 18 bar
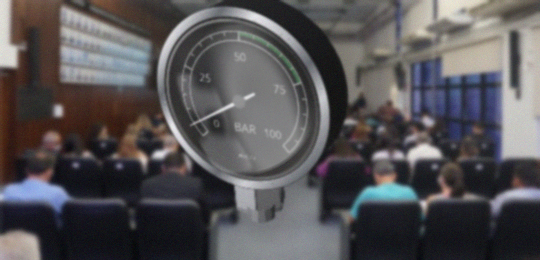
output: 5 bar
